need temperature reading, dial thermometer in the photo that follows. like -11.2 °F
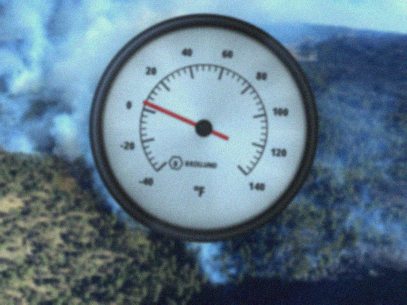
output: 4 °F
